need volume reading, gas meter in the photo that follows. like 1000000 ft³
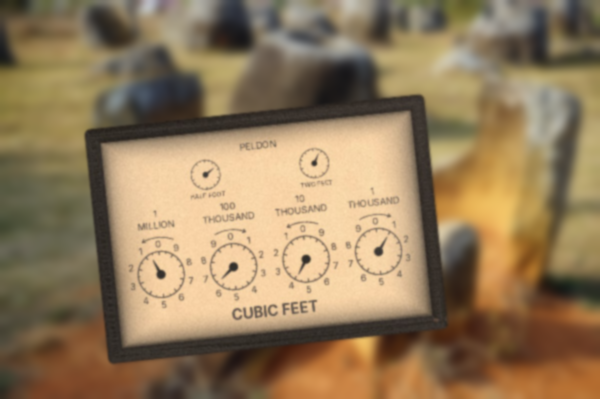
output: 64100 ft³
